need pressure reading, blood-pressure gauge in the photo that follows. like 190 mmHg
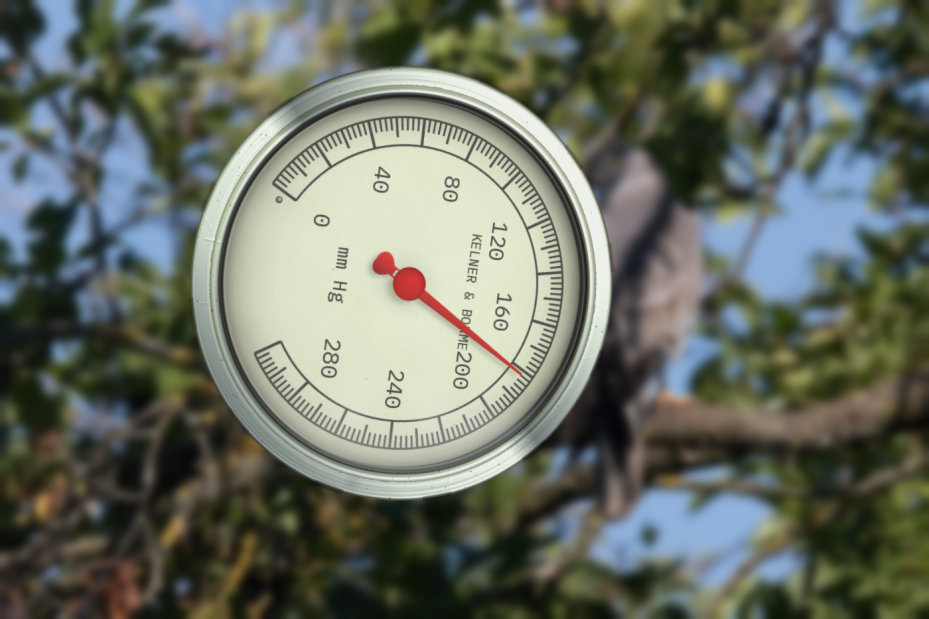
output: 182 mmHg
